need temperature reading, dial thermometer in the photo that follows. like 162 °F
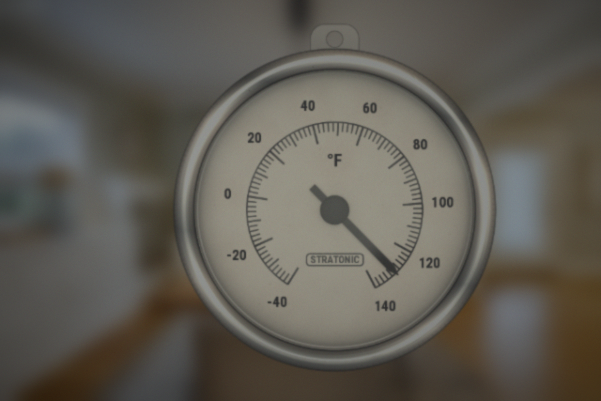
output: 130 °F
